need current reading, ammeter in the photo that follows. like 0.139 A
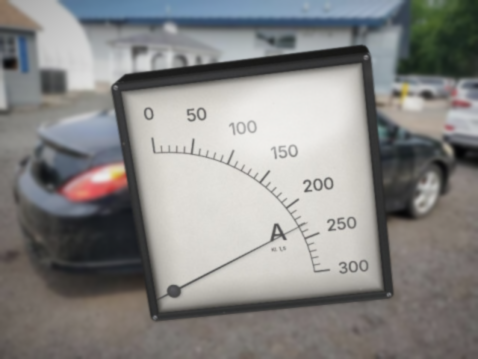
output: 230 A
